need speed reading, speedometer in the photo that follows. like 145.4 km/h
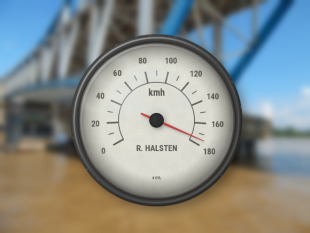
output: 175 km/h
